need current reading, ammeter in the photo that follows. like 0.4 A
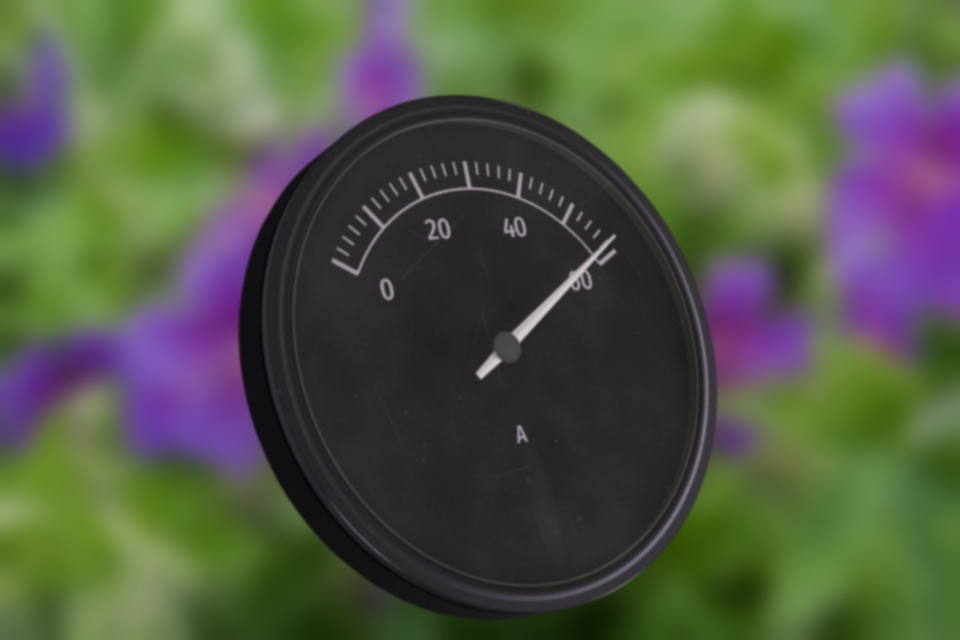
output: 58 A
